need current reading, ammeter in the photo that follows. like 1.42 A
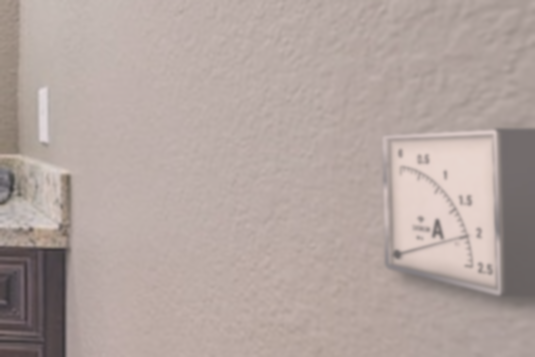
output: 2 A
